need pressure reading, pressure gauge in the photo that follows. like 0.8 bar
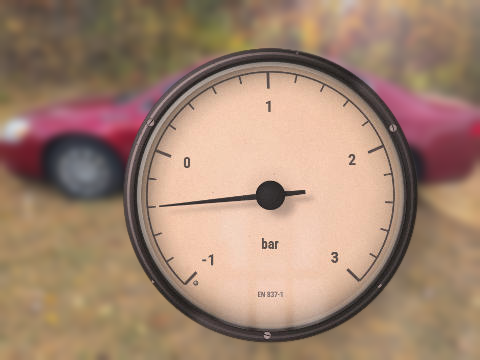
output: -0.4 bar
